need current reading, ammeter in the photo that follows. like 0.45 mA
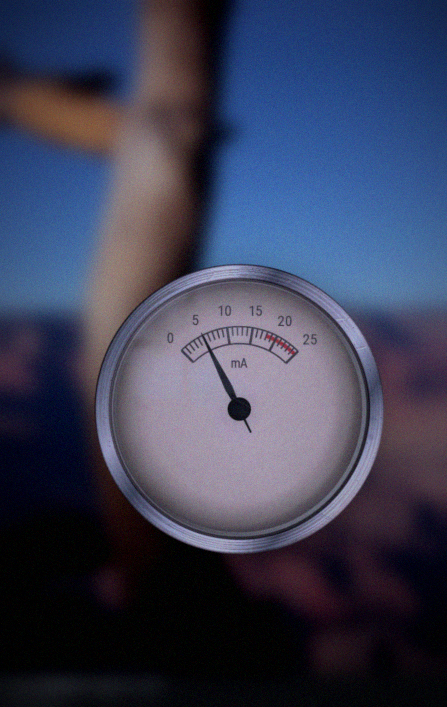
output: 5 mA
